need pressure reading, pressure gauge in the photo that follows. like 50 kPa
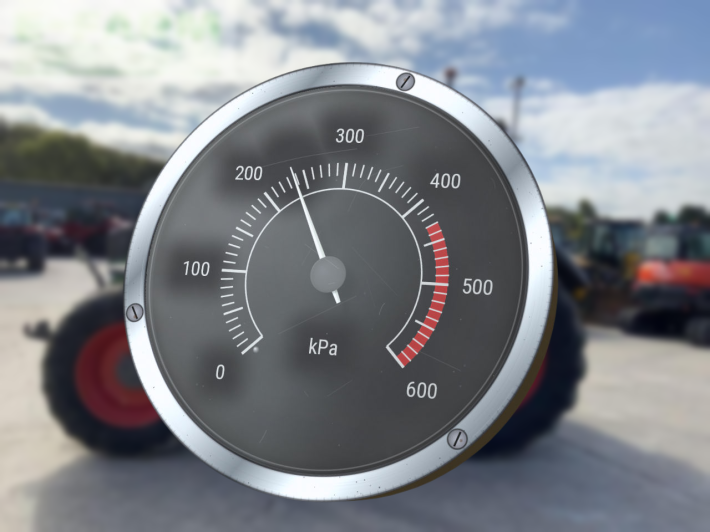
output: 240 kPa
